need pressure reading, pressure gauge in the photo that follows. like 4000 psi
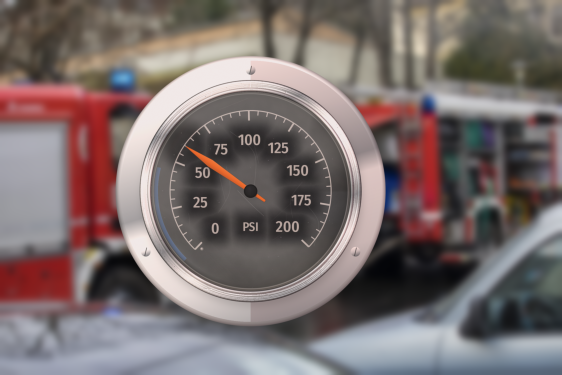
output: 60 psi
